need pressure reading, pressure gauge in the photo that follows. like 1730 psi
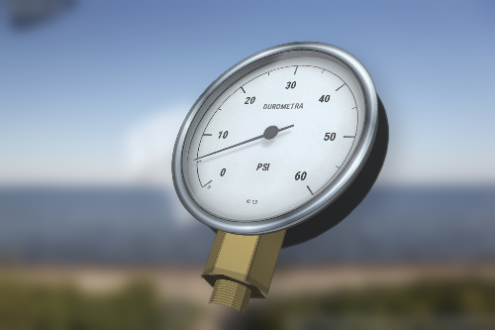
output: 5 psi
